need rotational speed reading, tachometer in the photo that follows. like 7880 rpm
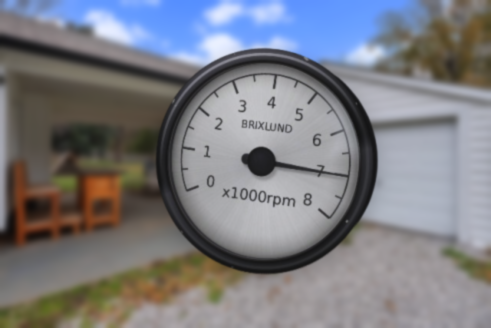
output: 7000 rpm
